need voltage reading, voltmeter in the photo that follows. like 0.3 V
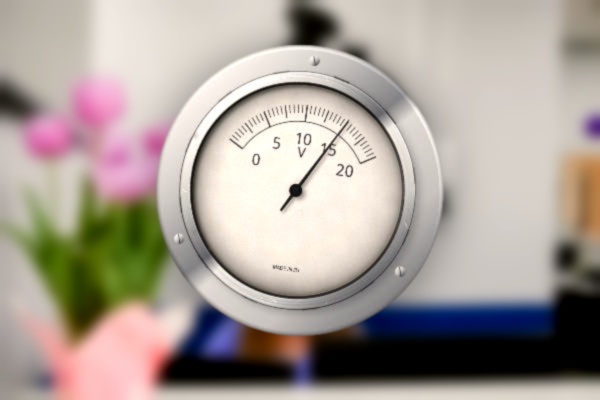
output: 15 V
